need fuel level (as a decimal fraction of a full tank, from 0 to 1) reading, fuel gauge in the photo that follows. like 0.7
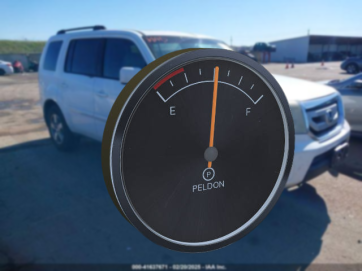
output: 0.5
